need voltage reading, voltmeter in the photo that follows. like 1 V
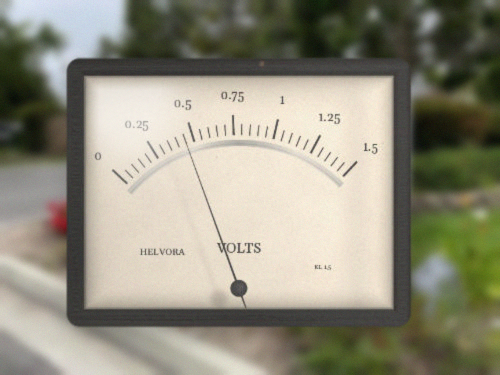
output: 0.45 V
